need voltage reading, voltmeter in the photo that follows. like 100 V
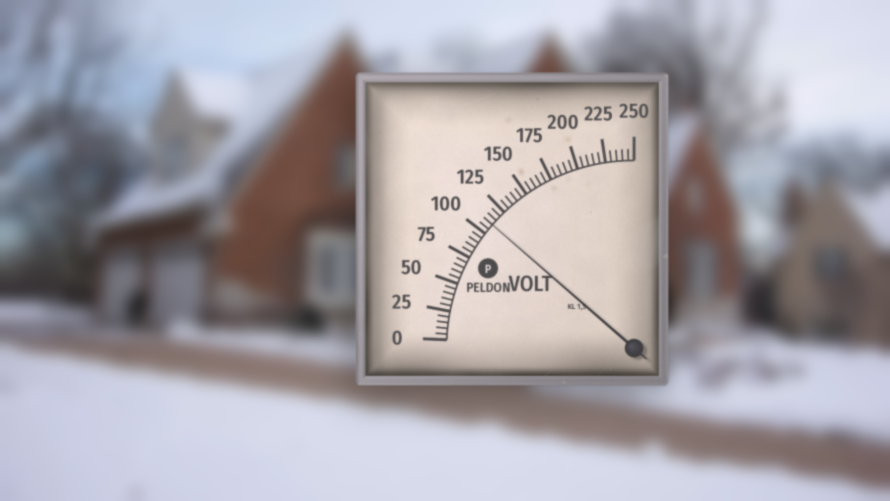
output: 110 V
